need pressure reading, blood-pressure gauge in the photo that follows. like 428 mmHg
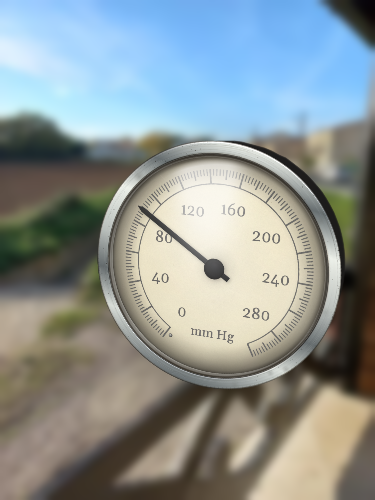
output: 90 mmHg
